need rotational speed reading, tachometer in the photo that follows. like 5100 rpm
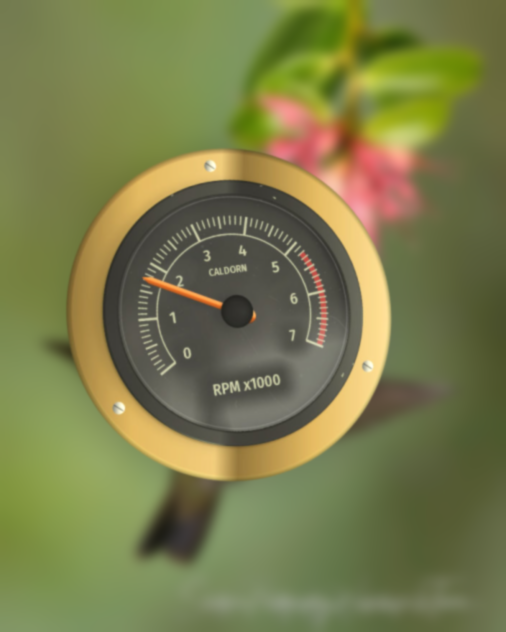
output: 1700 rpm
